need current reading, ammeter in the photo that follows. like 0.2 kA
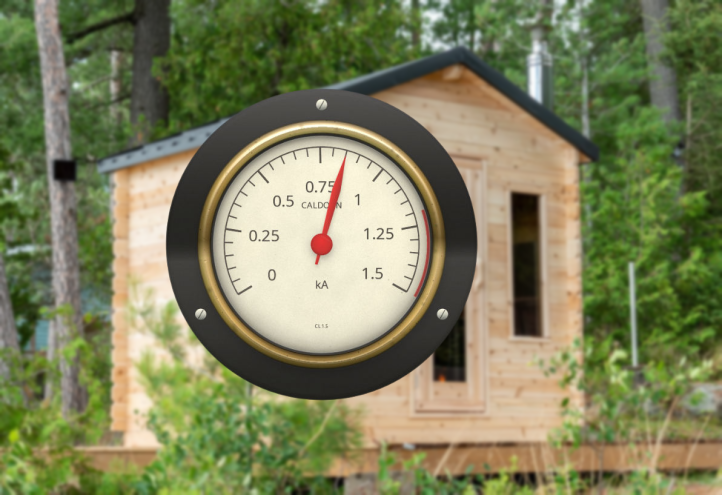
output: 0.85 kA
